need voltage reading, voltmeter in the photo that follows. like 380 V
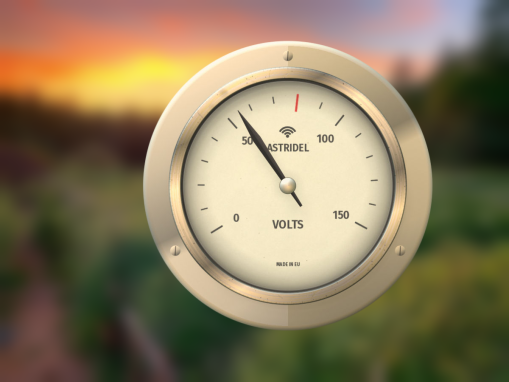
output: 55 V
